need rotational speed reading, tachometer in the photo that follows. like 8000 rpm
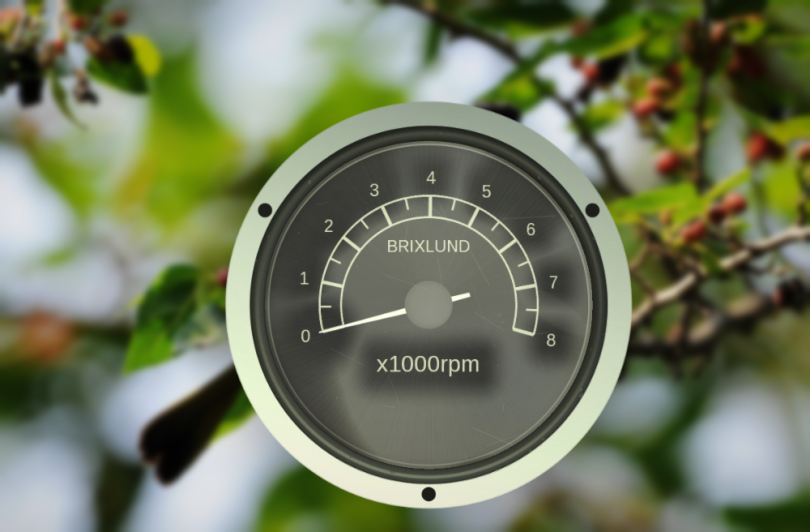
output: 0 rpm
